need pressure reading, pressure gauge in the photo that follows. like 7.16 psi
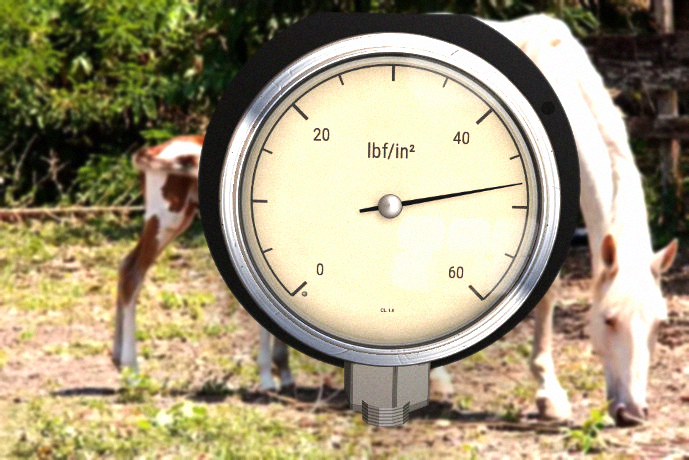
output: 47.5 psi
